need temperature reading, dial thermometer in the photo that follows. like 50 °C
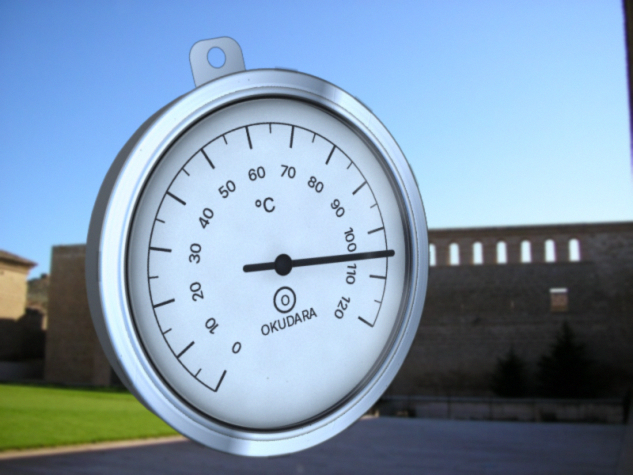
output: 105 °C
